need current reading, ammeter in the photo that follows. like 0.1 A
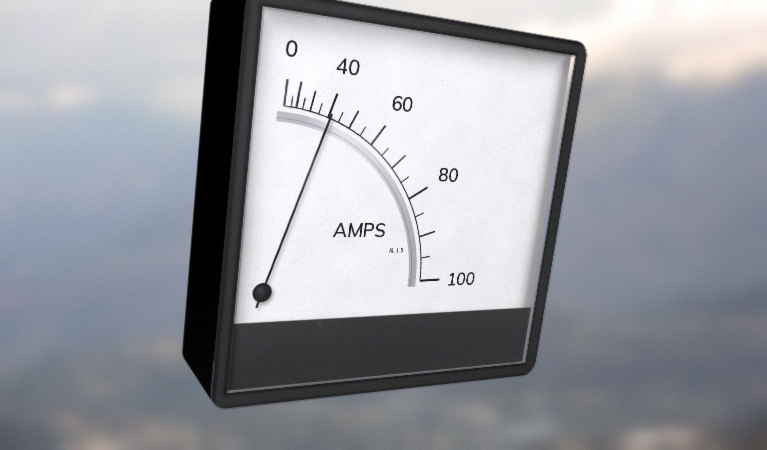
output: 40 A
